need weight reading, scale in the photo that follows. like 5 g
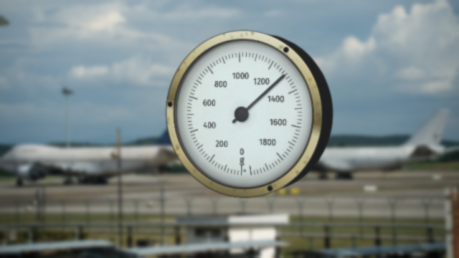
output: 1300 g
